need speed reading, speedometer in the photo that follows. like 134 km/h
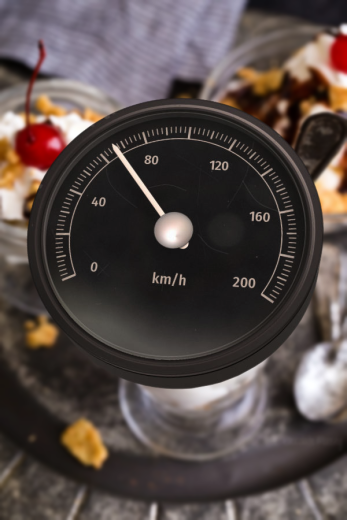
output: 66 km/h
